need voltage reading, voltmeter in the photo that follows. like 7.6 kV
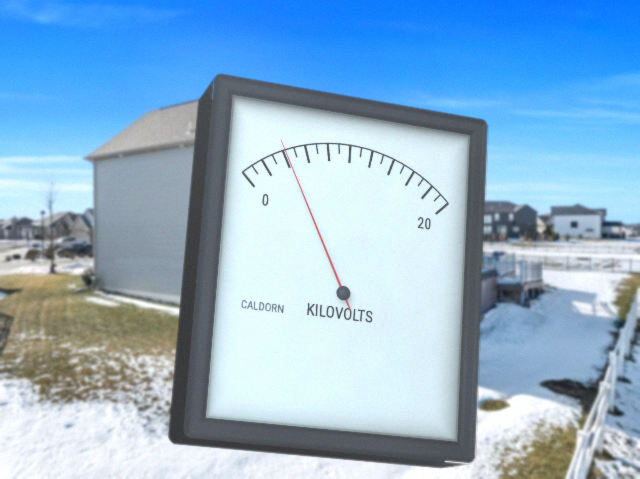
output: 4 kV
